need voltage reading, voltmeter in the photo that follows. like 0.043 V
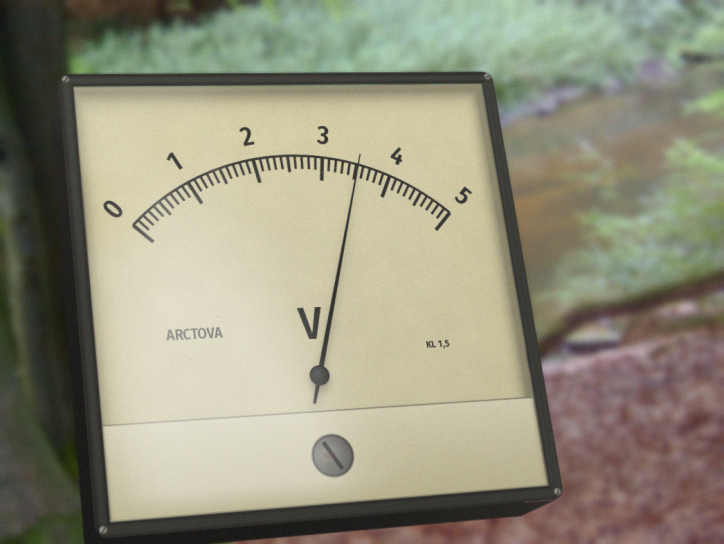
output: 3.5 V
